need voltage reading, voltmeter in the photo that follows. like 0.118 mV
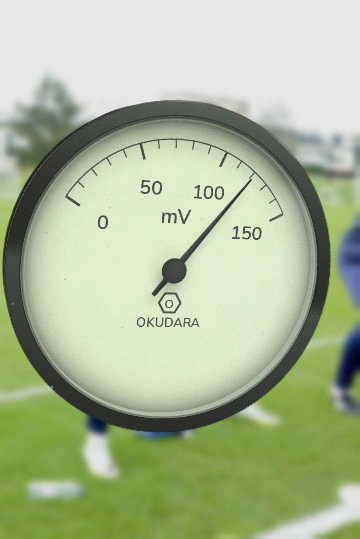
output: 120 mV
